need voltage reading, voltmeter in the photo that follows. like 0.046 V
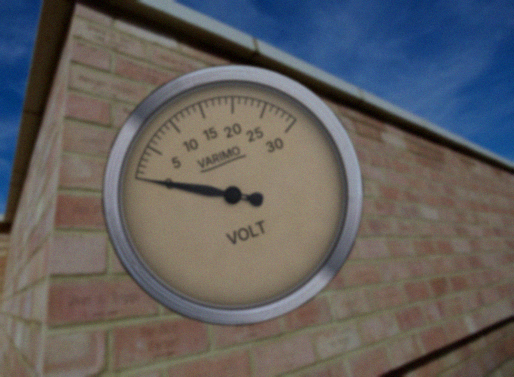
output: 0 V
